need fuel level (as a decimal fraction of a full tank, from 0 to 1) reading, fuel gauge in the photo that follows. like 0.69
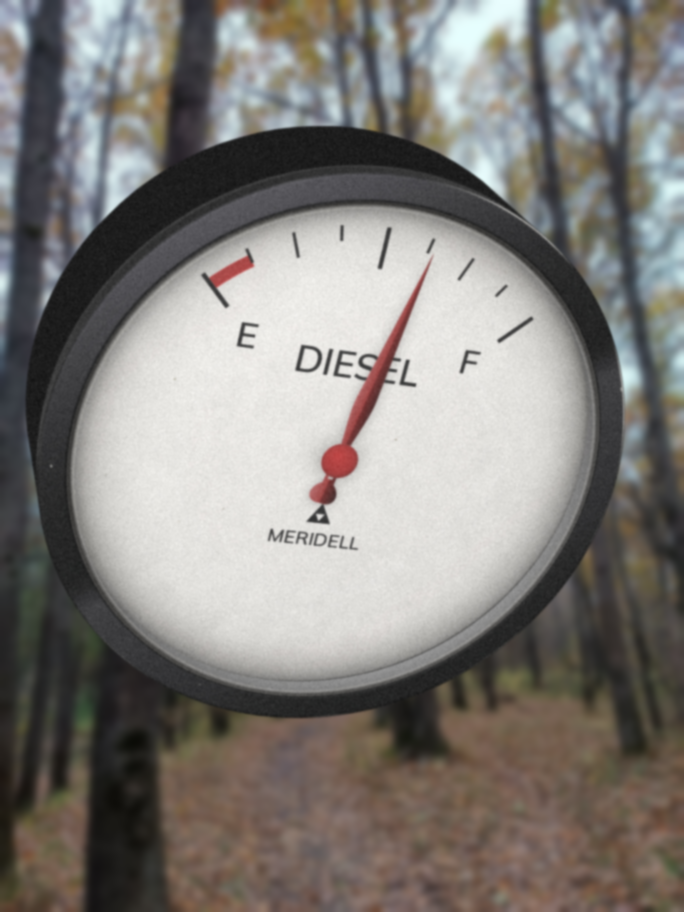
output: 0.625
